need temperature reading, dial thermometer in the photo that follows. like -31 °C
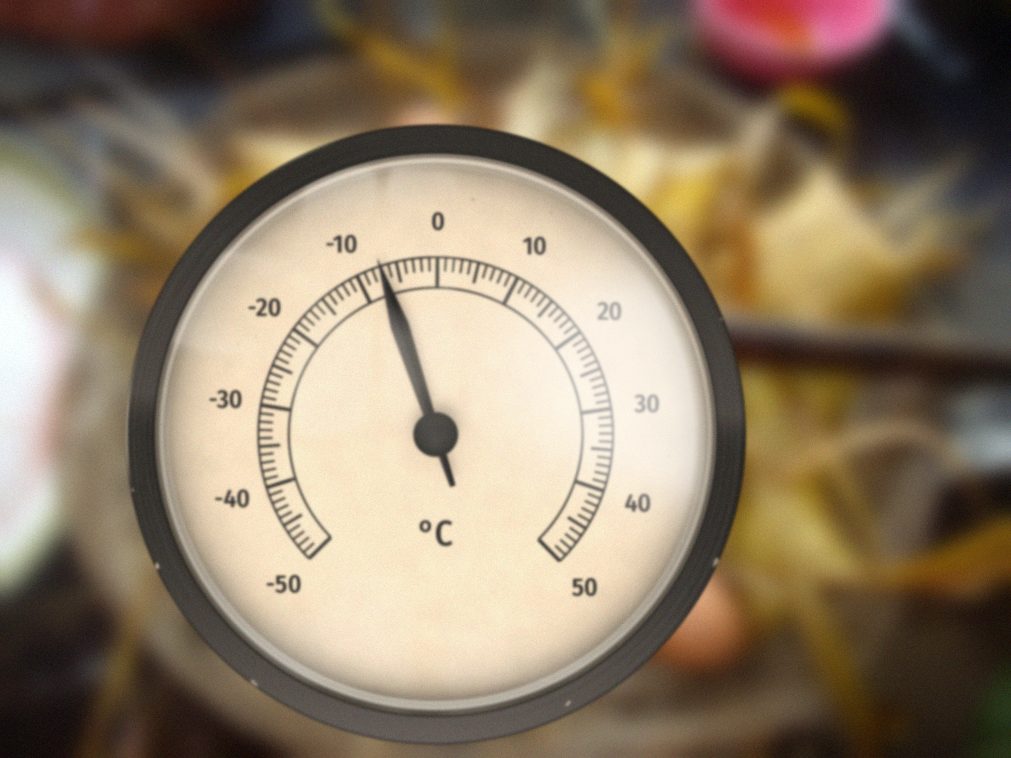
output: -7 °C
